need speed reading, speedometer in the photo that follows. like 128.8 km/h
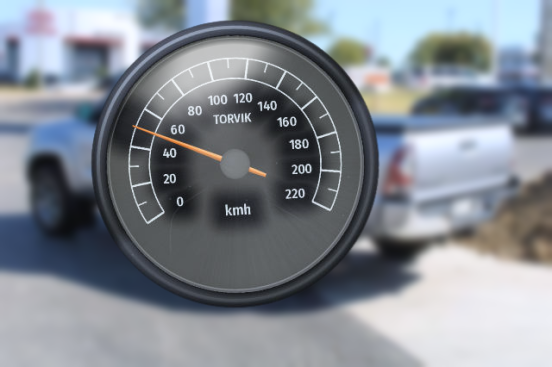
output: 50 km/h
